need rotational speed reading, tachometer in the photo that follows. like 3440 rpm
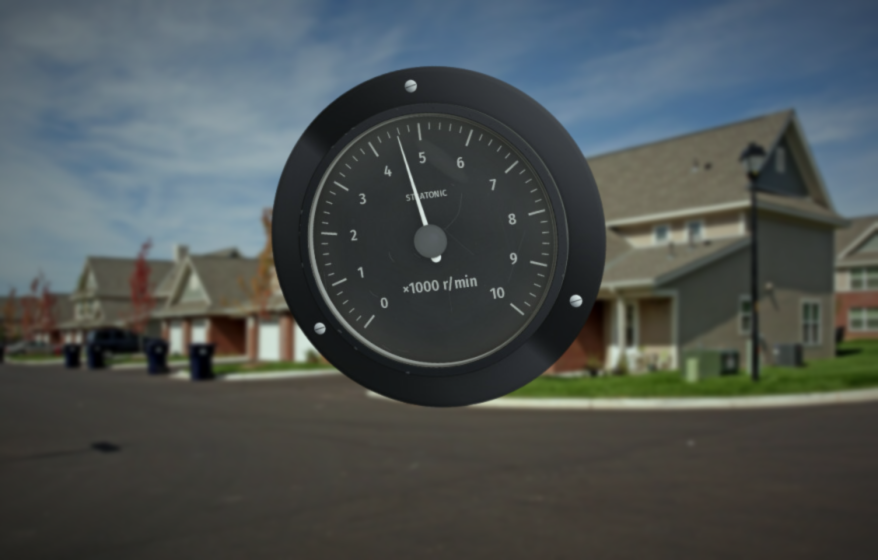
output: 4600 rpm
